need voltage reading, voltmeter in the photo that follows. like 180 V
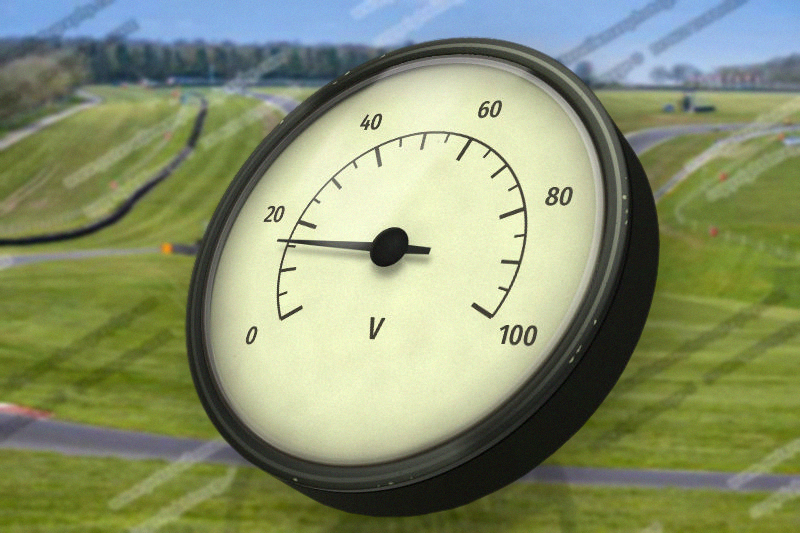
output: 15 V
